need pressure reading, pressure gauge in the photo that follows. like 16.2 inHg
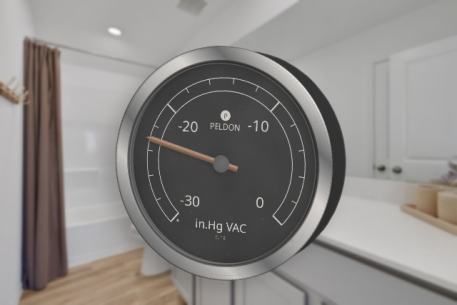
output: -23 inHg
